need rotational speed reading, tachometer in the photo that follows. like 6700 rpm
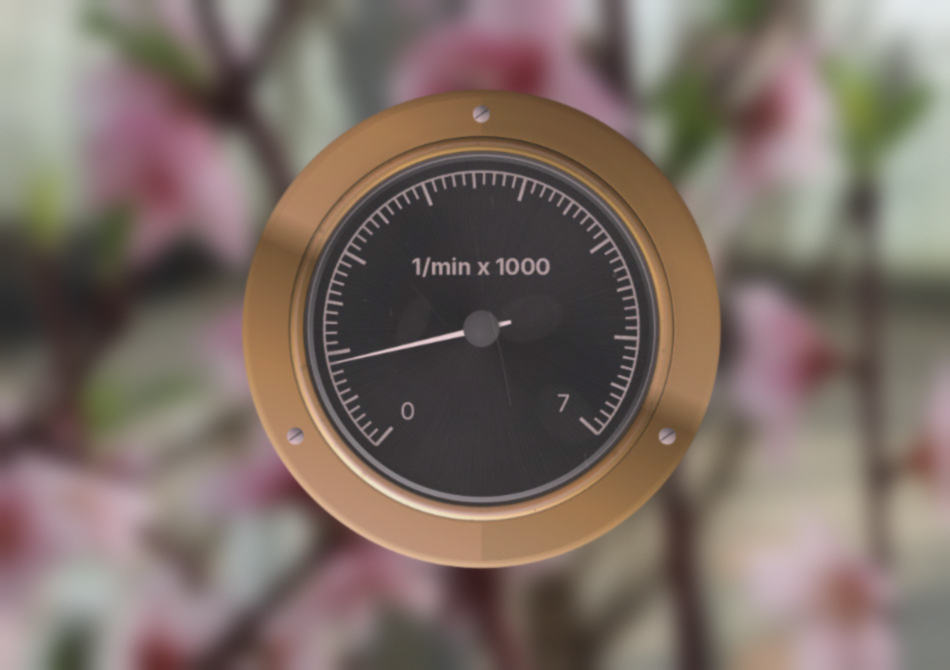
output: 900 rpm
